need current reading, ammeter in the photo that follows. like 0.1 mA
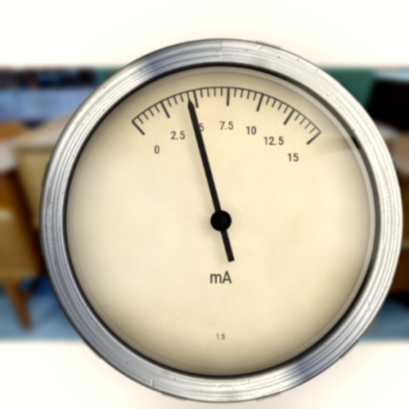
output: 4.5 mA
